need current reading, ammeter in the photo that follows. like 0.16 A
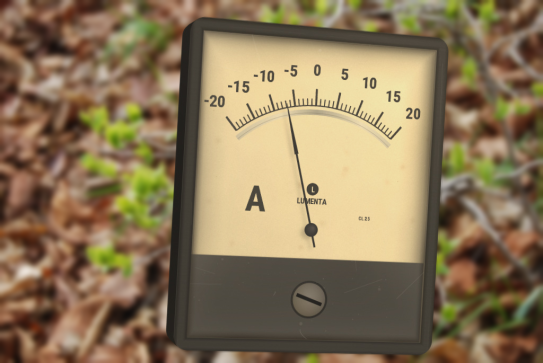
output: -7 A
